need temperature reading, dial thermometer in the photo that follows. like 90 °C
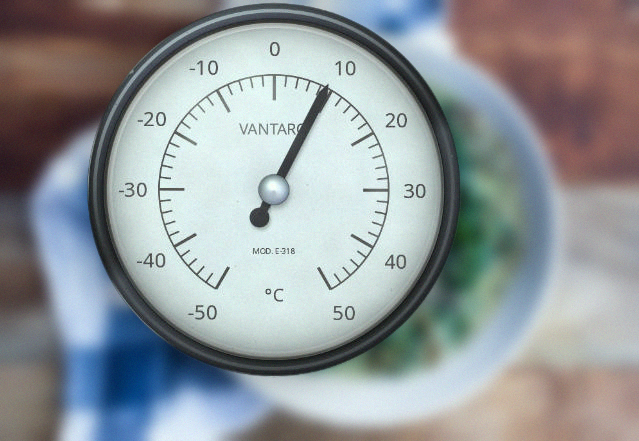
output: 9 °C
